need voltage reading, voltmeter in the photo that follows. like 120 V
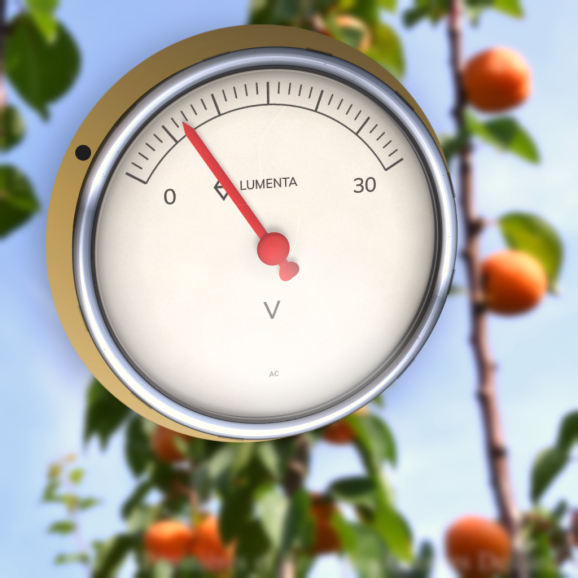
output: 6.5 V
